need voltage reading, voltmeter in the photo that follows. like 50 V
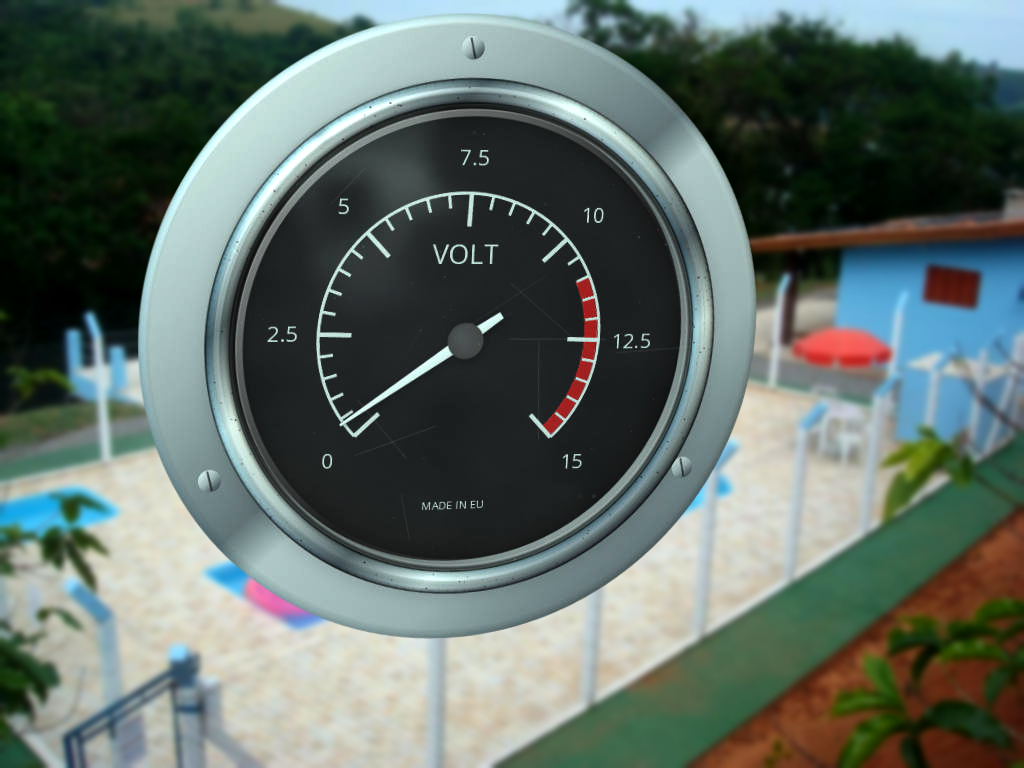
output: 0.5 V
